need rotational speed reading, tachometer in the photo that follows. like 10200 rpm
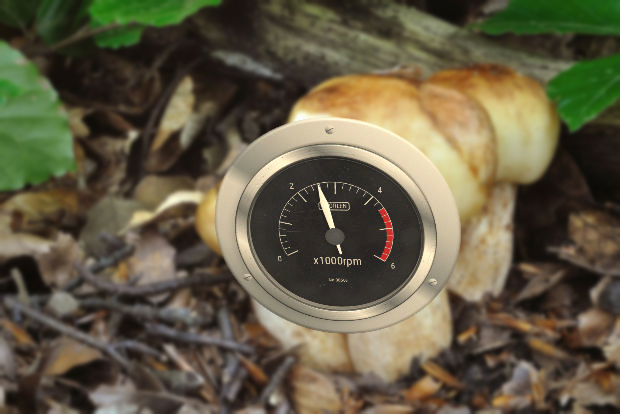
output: 2600 rpm
